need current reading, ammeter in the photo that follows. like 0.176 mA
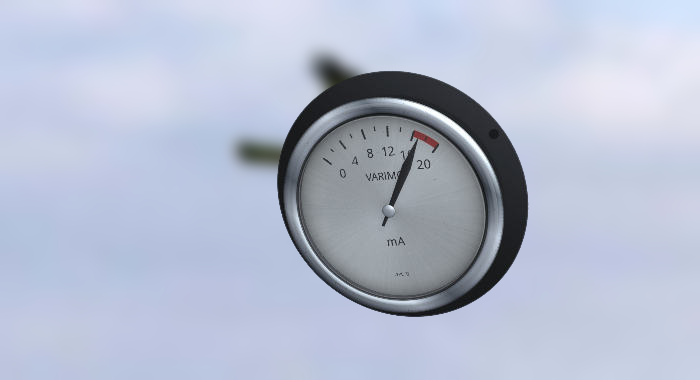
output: 17 mA
